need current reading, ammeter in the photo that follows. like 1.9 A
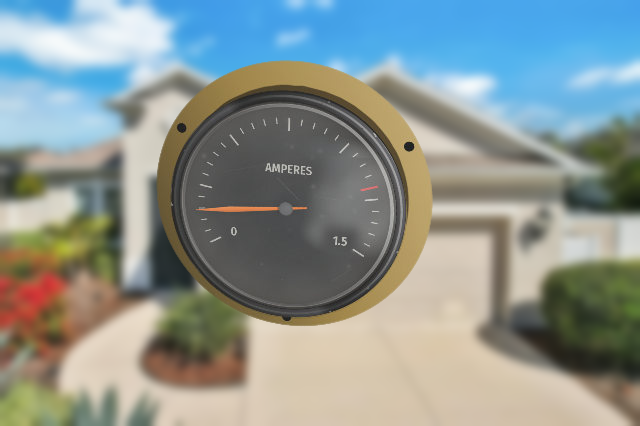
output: 0.15 A
